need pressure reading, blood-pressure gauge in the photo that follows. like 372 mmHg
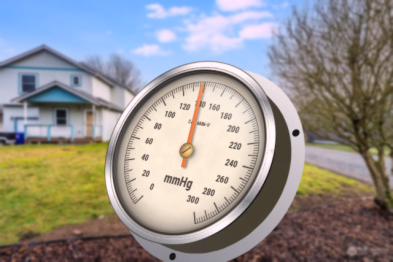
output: 140 mmHg
